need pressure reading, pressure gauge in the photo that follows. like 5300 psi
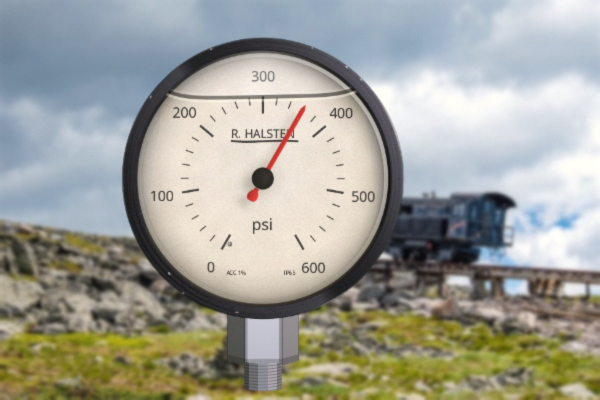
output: 360 psi
